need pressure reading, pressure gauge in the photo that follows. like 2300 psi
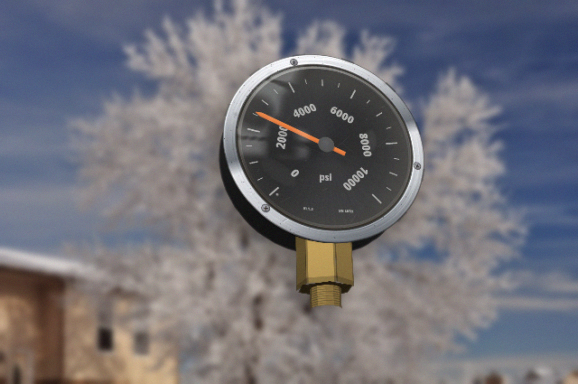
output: 2500 psi
